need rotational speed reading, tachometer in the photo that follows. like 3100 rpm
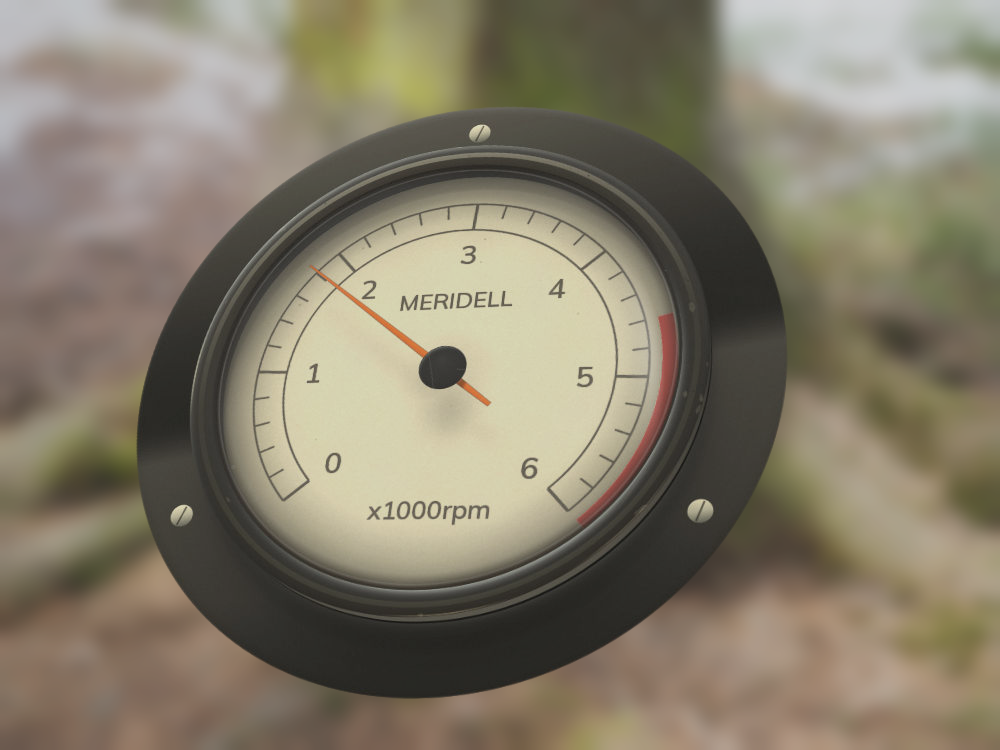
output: 1800 rpm
